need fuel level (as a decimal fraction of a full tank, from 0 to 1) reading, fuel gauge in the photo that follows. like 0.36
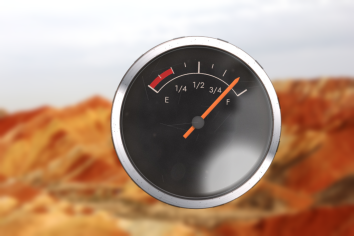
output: 0.875
